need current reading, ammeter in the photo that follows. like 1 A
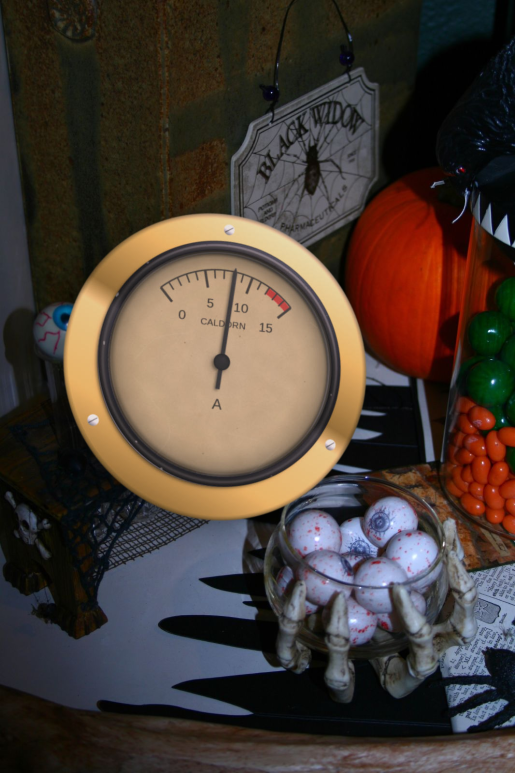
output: 8 A
